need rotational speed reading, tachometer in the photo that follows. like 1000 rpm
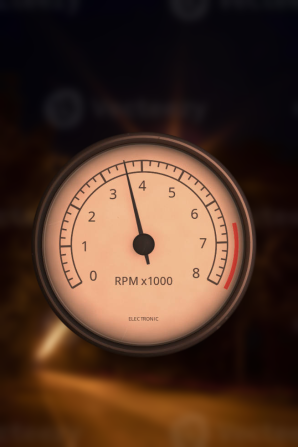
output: 3600 rpm
